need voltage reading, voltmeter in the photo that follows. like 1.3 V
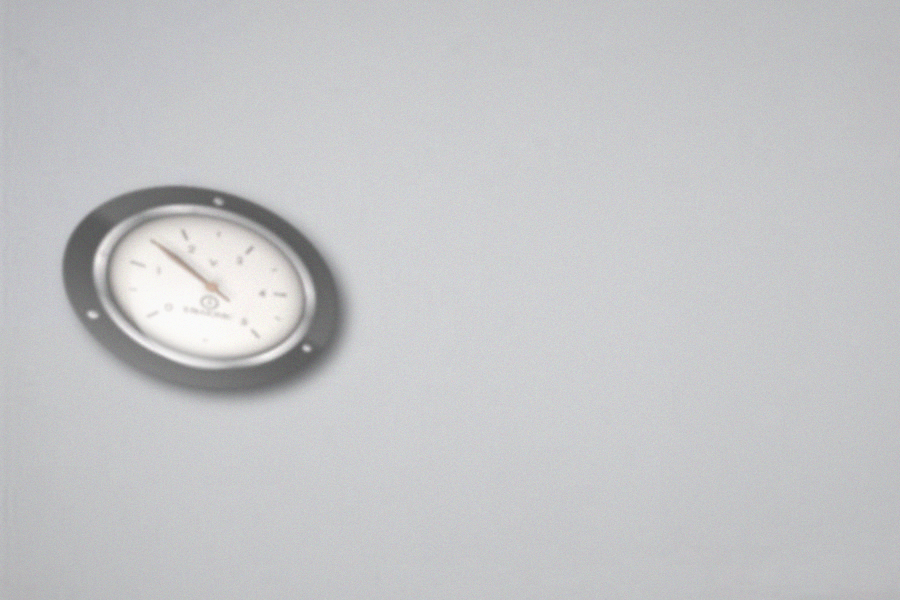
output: 1.5 V
